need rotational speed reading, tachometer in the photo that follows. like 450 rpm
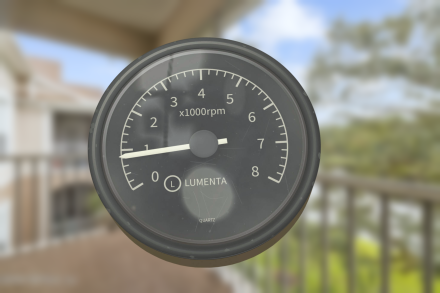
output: 800 rpm
